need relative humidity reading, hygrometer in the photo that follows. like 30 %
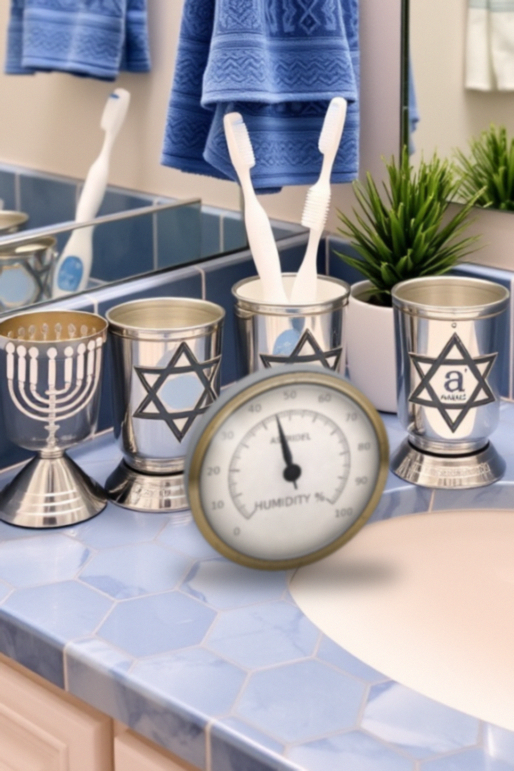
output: 45 %
